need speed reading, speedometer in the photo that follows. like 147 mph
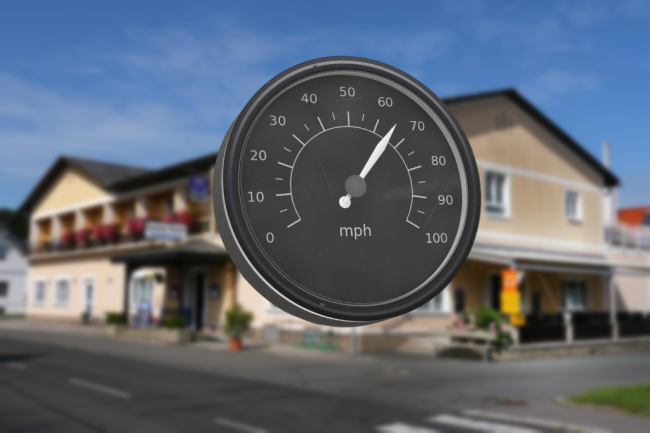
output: 65 mph
